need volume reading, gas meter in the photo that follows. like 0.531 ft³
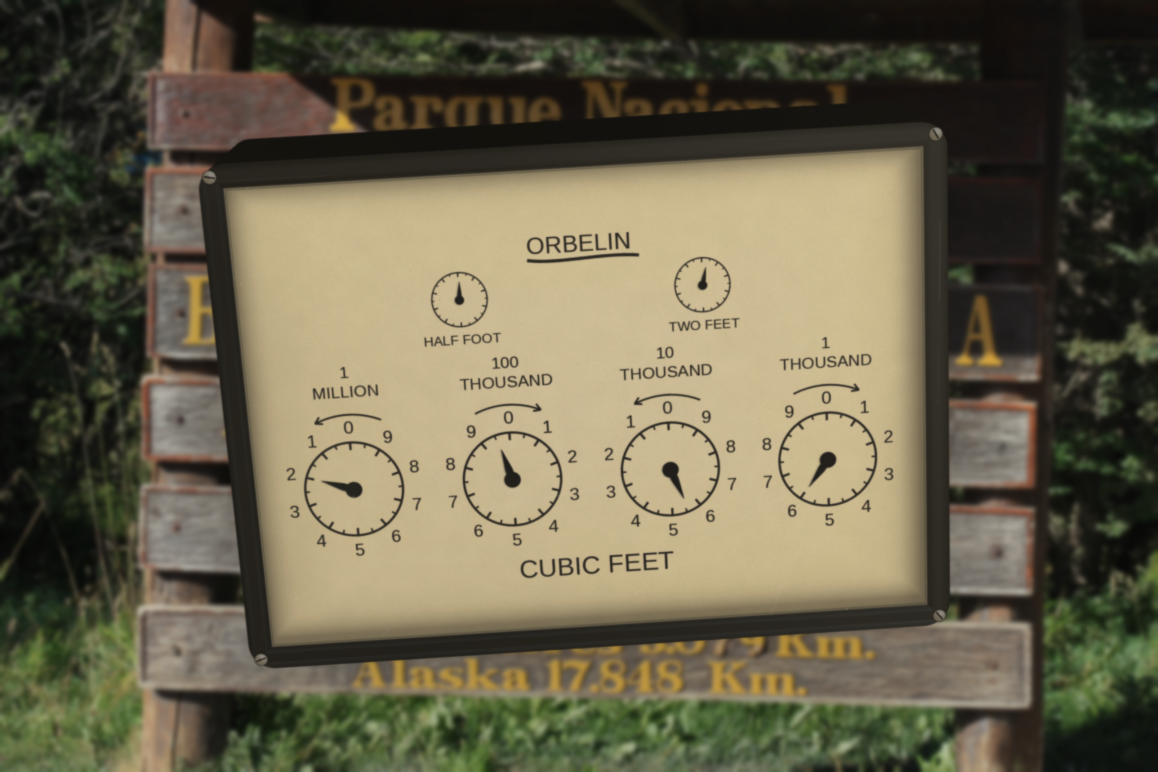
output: 195600 ft³
